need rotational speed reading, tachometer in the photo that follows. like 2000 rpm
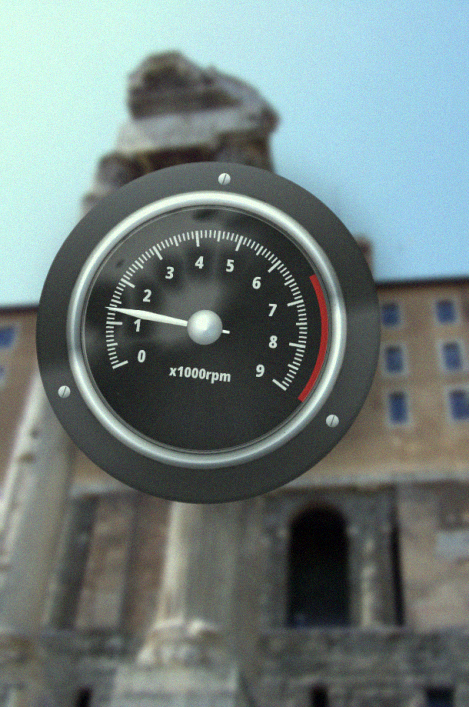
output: 1300 rpm
